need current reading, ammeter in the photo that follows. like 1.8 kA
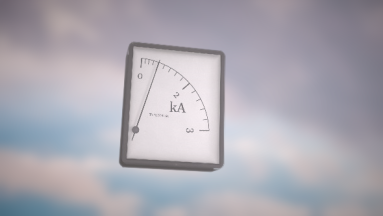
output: 1 kA
